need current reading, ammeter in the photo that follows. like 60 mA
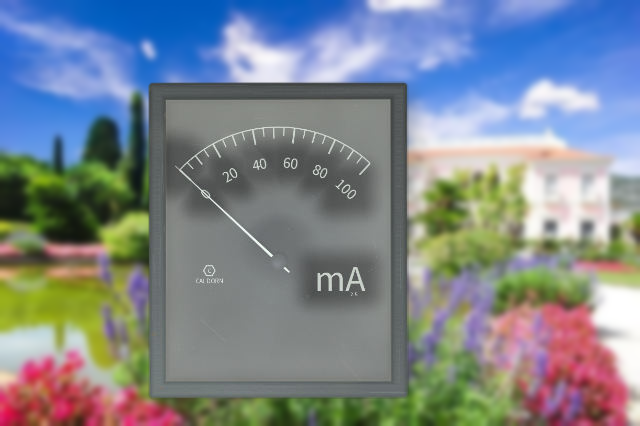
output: 0 mA
